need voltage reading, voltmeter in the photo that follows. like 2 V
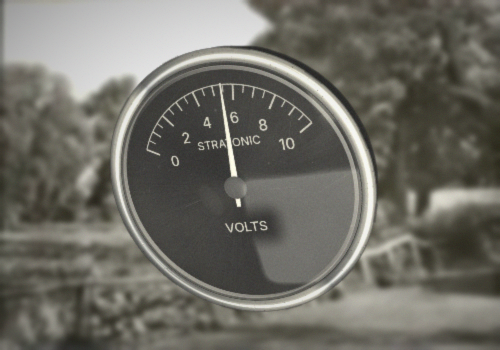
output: 5.5 V
